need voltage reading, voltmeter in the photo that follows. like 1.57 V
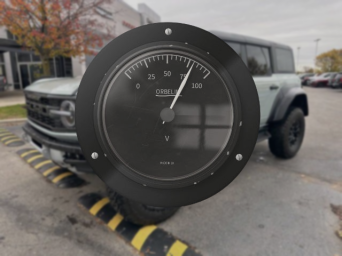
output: 80 V
